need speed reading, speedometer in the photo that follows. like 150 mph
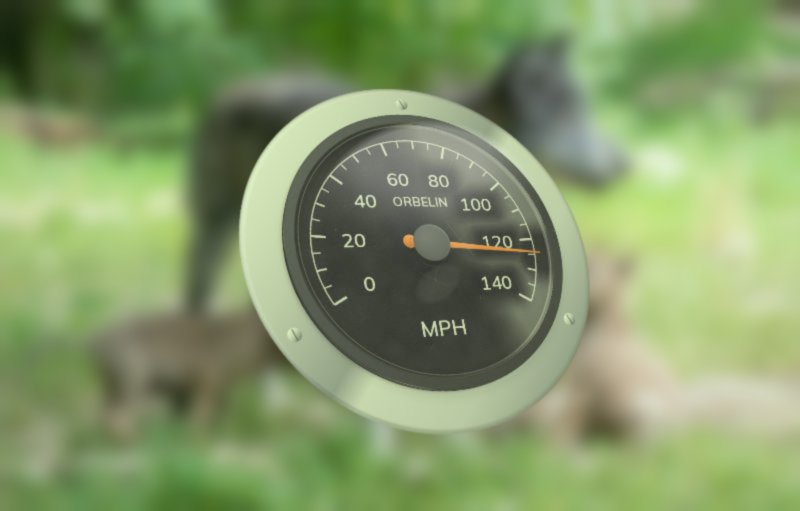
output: 125 mph
